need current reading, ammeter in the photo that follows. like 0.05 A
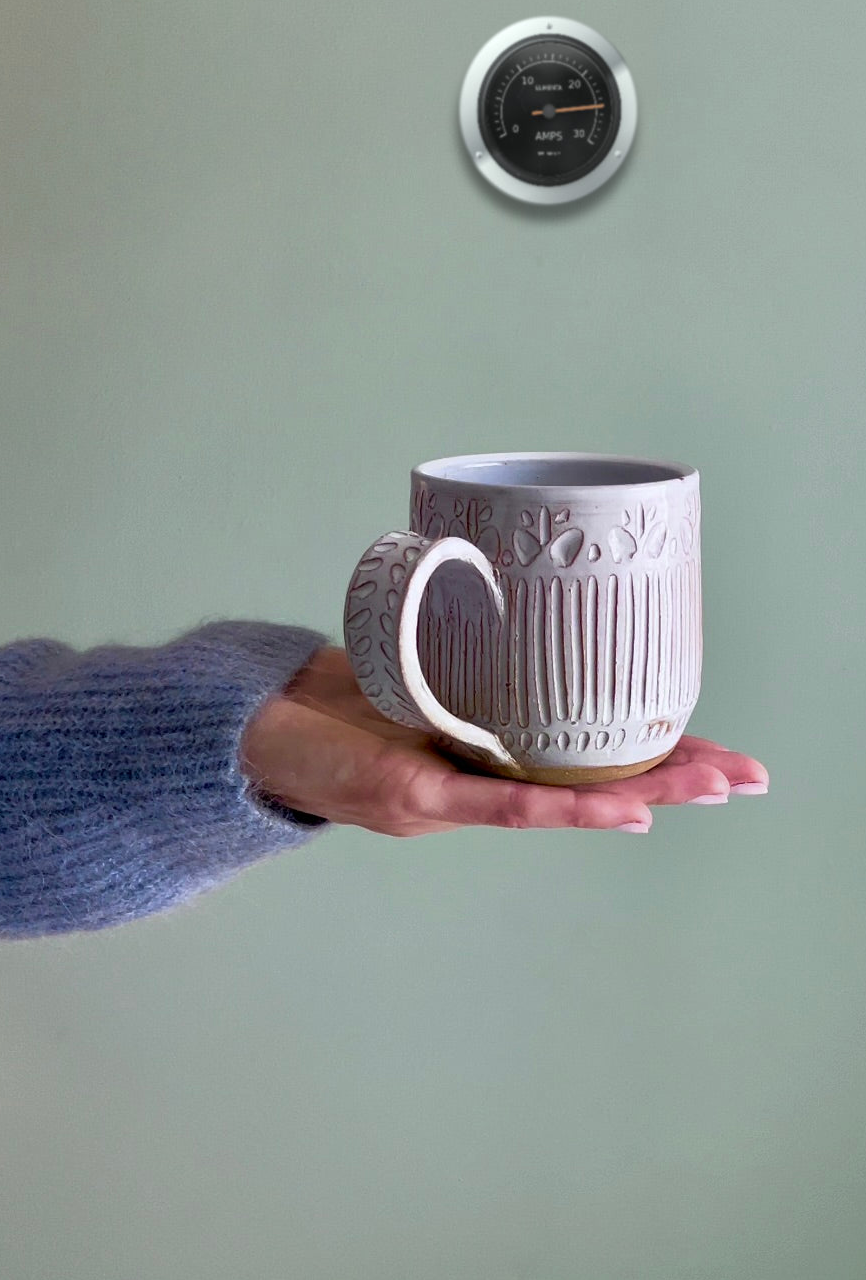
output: 25 A
